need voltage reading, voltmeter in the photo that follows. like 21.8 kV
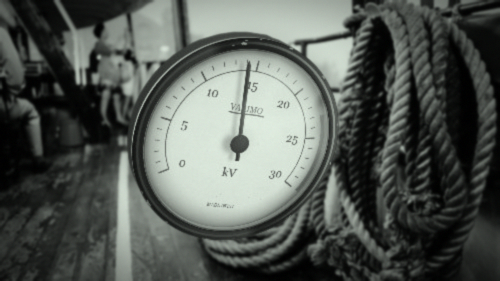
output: 14 kV
